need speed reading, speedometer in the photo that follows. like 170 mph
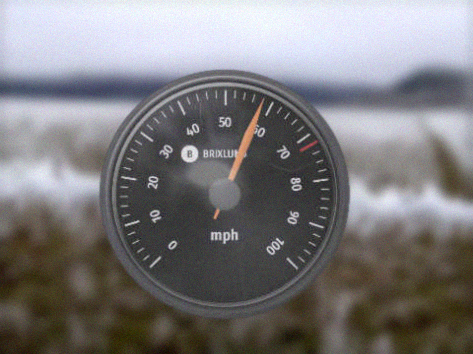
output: 58 mph
